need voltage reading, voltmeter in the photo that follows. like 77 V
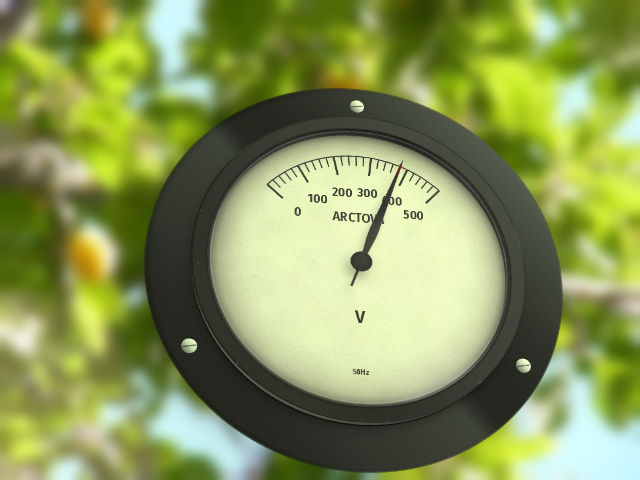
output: 380 V
